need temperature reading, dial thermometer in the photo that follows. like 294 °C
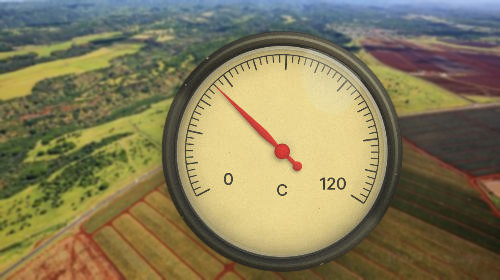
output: 36 °C
